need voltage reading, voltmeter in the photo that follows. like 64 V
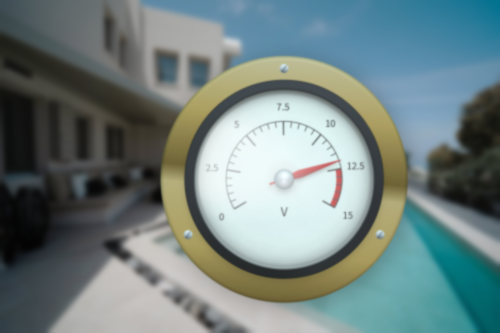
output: 12 V
